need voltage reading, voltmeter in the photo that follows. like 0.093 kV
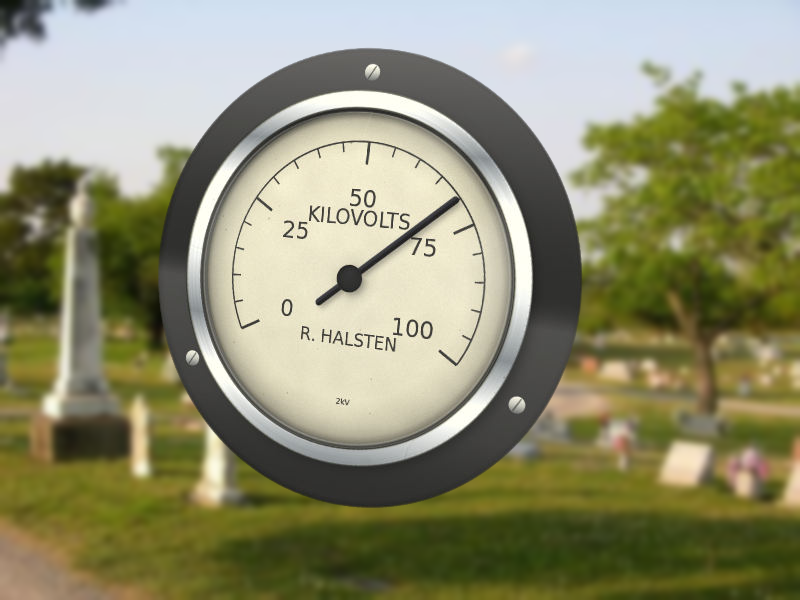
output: 70 kV
